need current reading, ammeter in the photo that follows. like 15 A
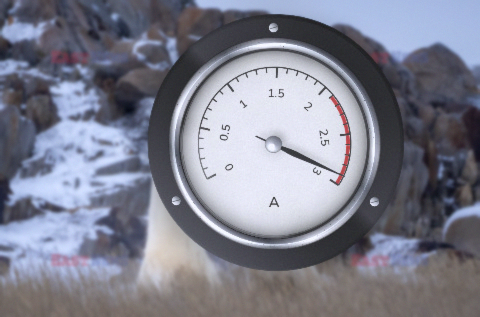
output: 2.9 A
